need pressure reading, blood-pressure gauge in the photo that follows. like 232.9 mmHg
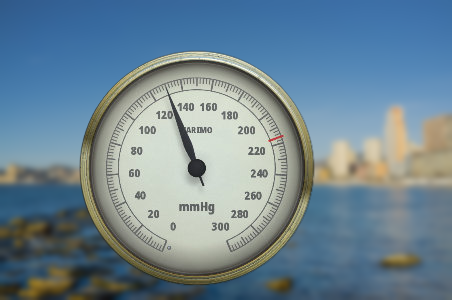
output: 130 mmHg
